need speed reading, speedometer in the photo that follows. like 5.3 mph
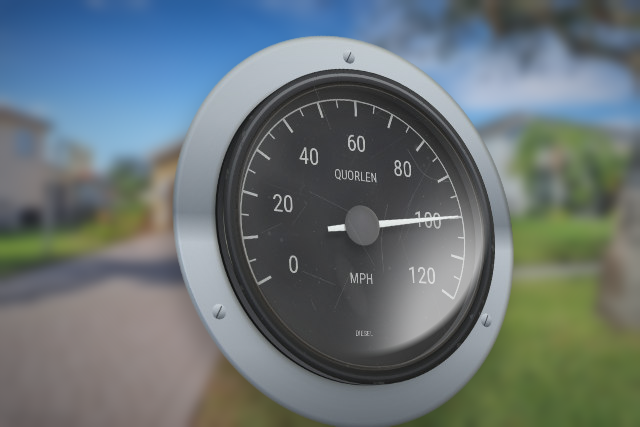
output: 100 mph
